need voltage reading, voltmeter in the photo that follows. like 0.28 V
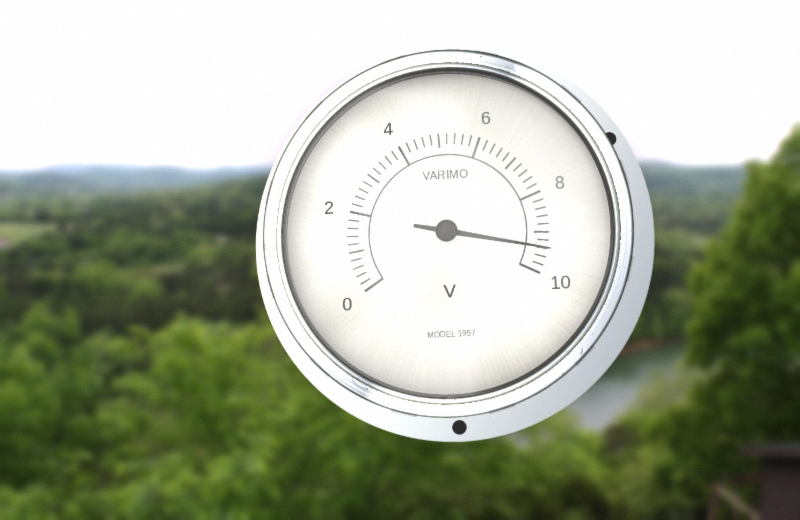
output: 9.4 V
